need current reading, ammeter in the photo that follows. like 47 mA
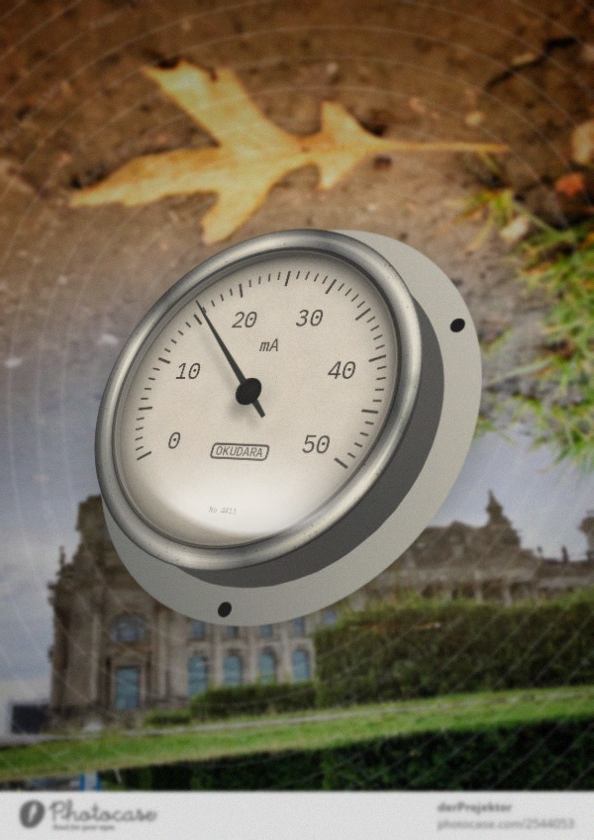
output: 16 mA
